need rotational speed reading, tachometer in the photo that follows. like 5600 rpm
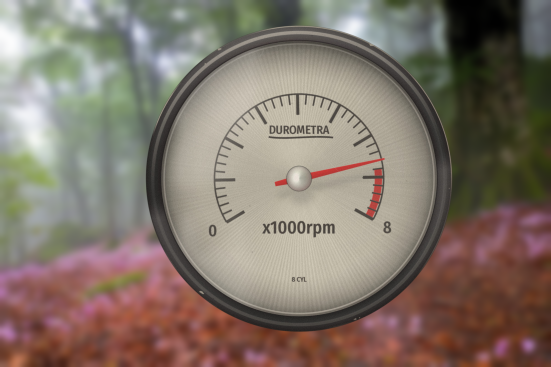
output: 6600 rpm
